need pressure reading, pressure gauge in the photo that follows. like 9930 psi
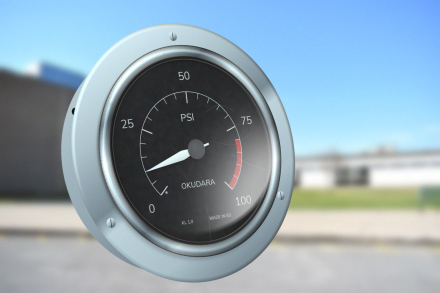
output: 10 psi
